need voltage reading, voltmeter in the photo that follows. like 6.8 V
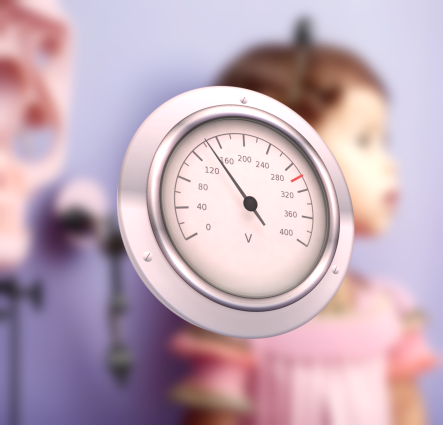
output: 140 V
